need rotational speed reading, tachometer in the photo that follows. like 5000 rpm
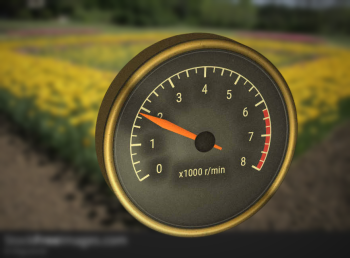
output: 1875 rpm
